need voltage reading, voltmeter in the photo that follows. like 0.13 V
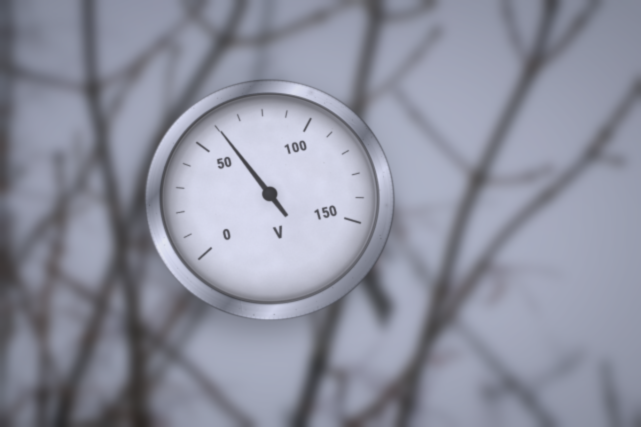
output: 60 V
